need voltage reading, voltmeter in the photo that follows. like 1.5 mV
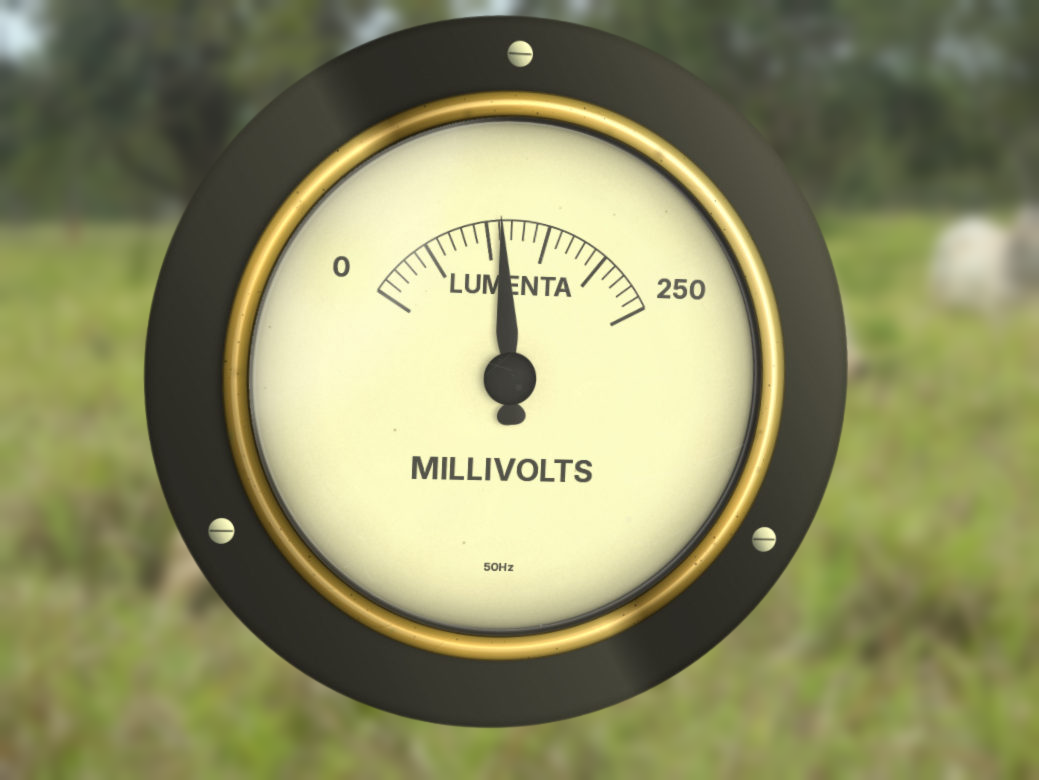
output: 110 mV
